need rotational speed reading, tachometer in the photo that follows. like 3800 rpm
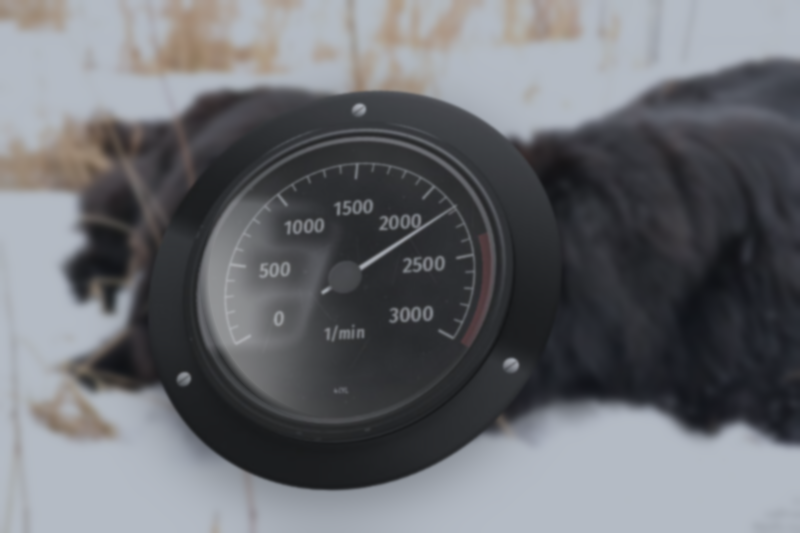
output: 2200 rpm
